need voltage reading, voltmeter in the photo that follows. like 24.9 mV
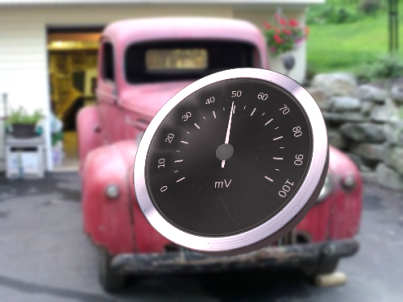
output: 50 mV
